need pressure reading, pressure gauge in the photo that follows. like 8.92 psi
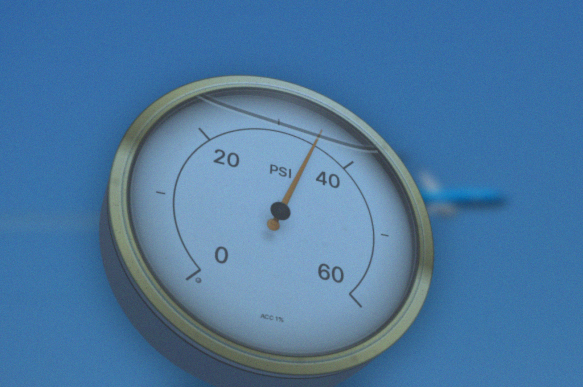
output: 35 psi
